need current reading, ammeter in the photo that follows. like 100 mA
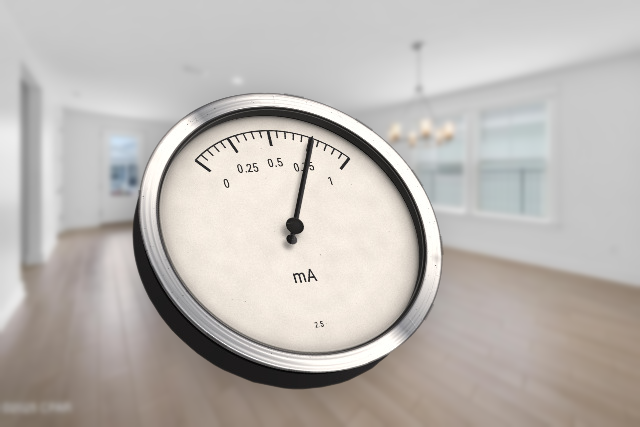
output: 0.75 mA
